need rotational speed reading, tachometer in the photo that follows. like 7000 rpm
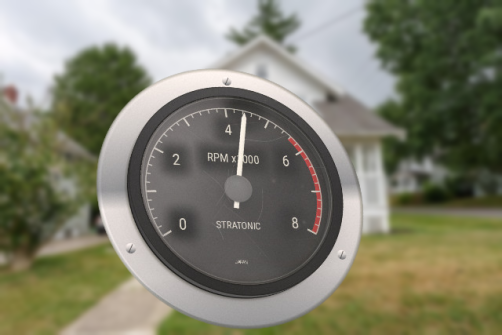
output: 4400 rpm
